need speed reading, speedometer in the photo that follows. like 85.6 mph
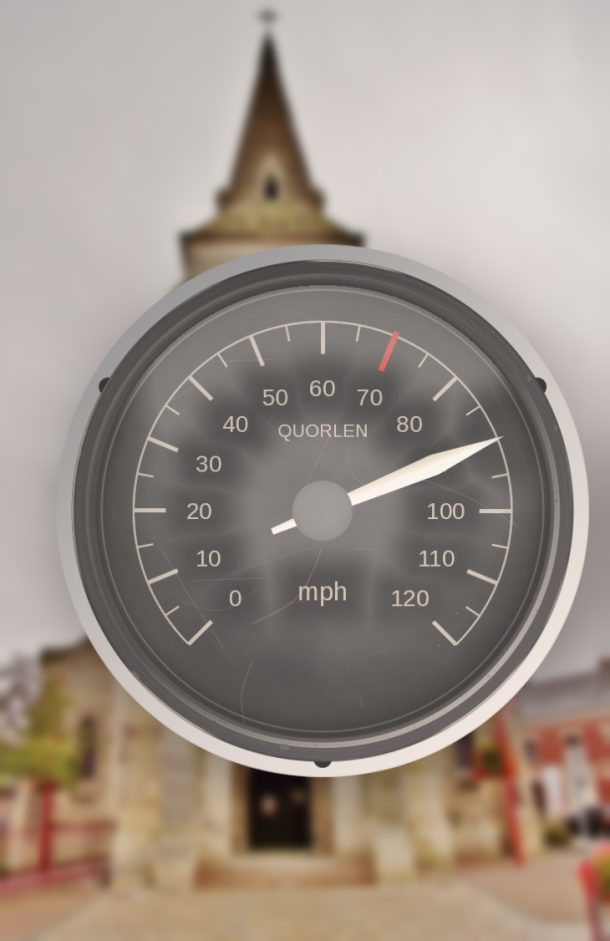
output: 90 mph
